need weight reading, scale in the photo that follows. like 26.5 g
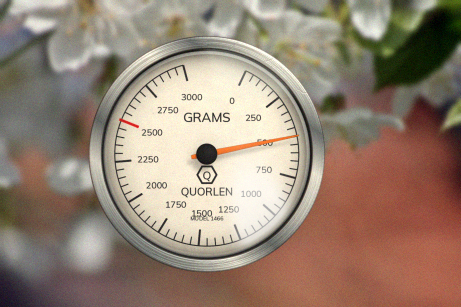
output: 500 g
